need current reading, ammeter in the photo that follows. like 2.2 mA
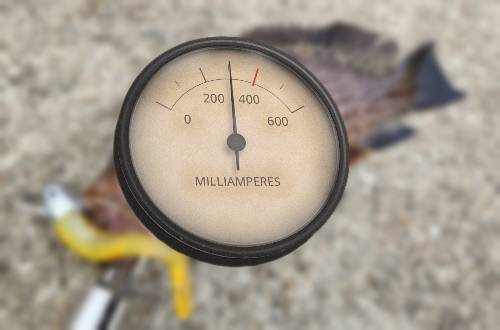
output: 300 mA
